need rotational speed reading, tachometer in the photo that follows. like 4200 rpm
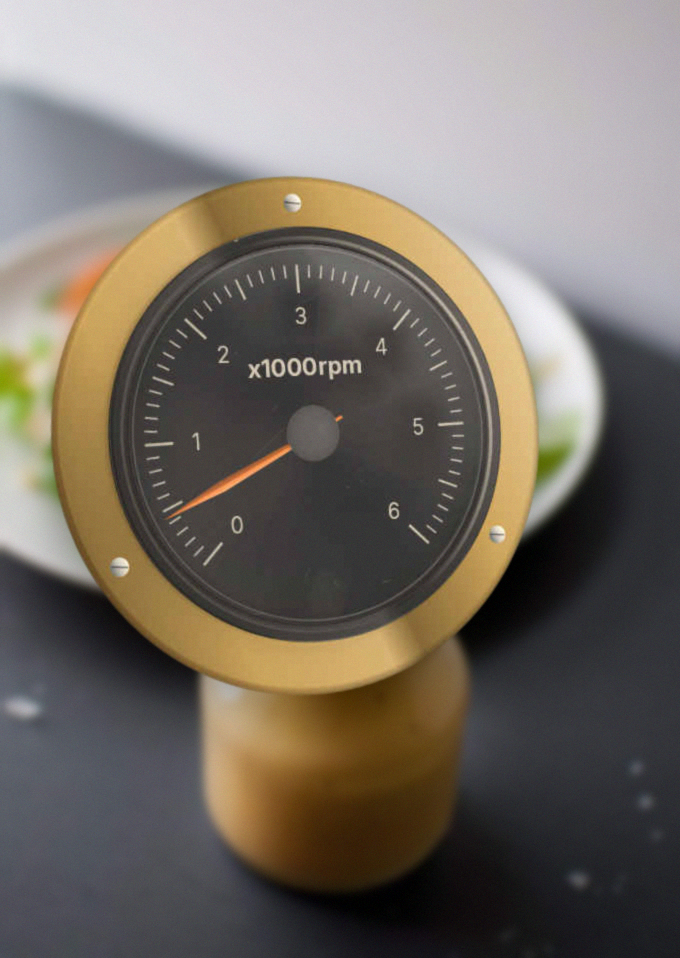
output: 450 rpm
